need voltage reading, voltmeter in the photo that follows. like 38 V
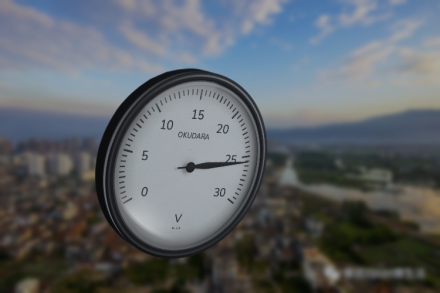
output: 25.5 V
